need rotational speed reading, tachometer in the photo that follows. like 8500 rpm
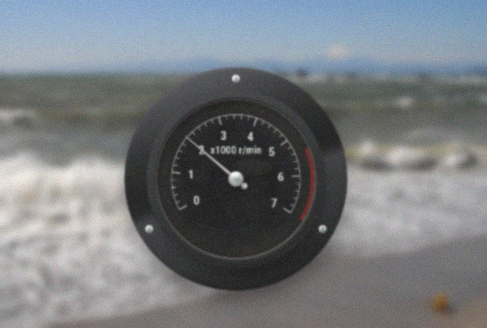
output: 2000 rpm
